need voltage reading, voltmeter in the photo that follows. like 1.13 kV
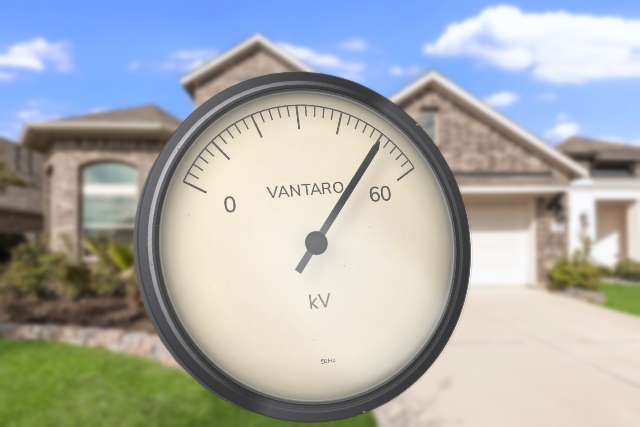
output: 50 kV
